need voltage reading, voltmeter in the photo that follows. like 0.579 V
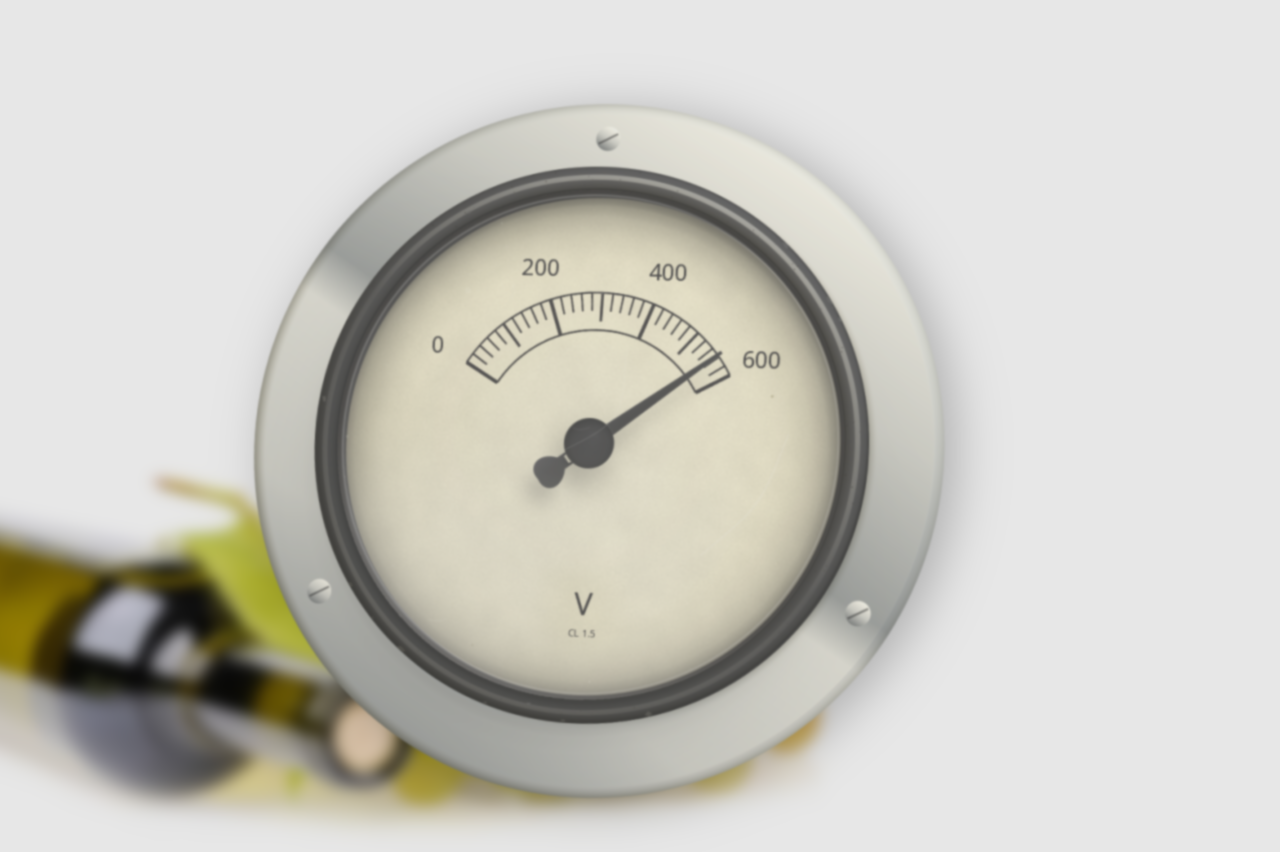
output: 560 V
